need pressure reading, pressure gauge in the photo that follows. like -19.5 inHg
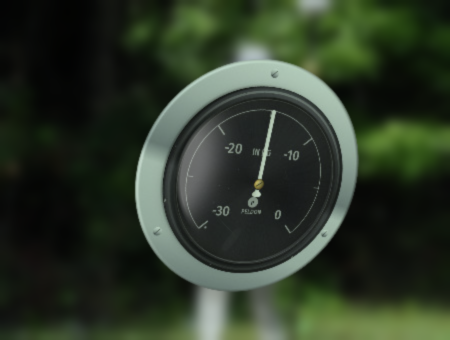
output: -15 inHg
